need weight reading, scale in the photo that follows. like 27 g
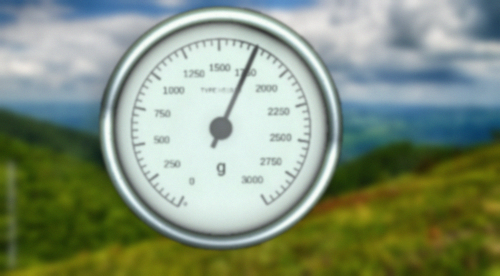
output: 1750 g
